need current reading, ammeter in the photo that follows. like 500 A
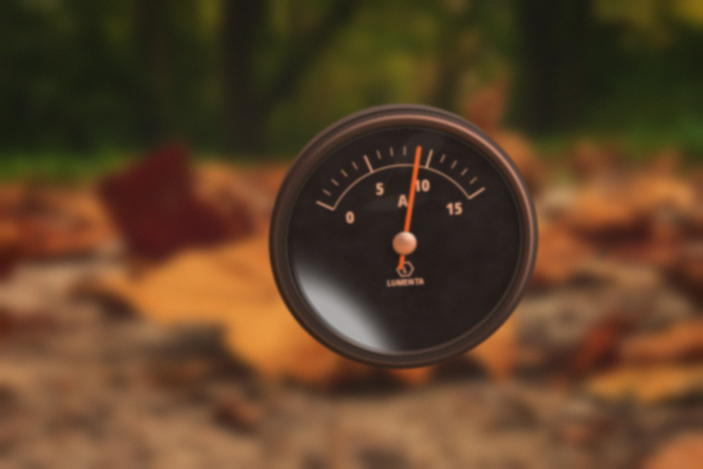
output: 9 A
